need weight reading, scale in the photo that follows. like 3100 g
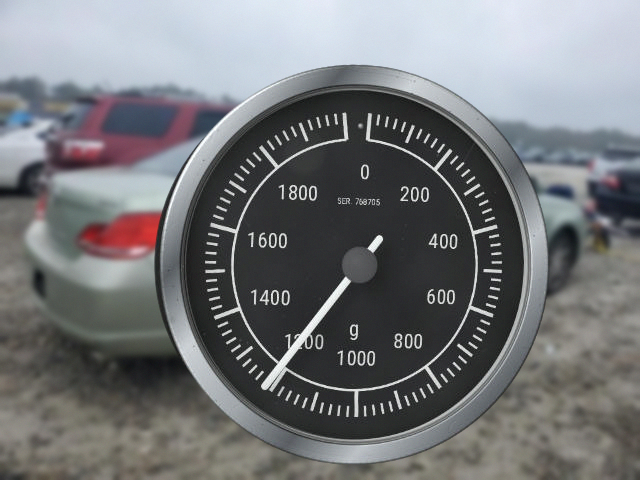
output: 1220 g
